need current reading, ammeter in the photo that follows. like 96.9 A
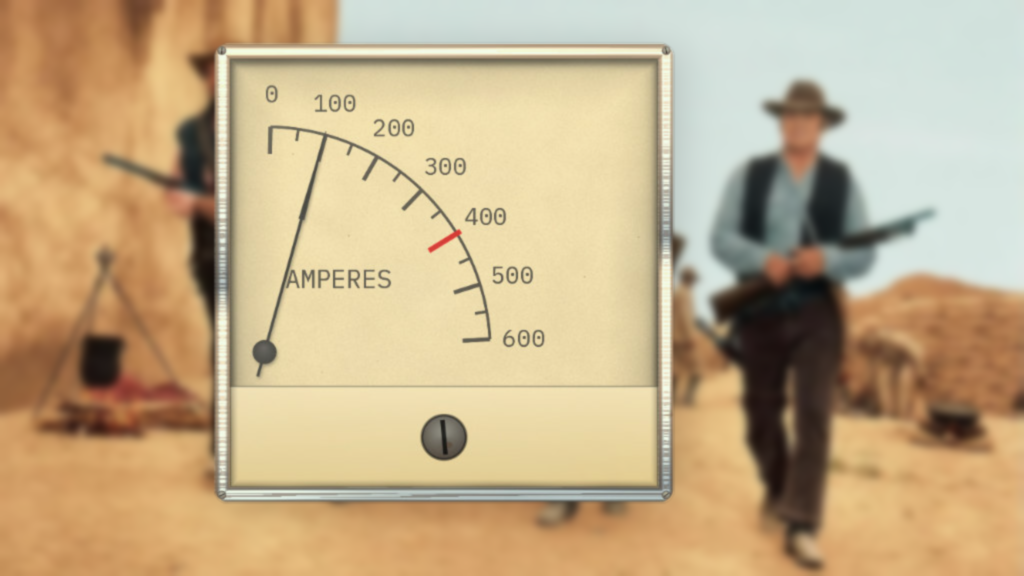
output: 100 A
